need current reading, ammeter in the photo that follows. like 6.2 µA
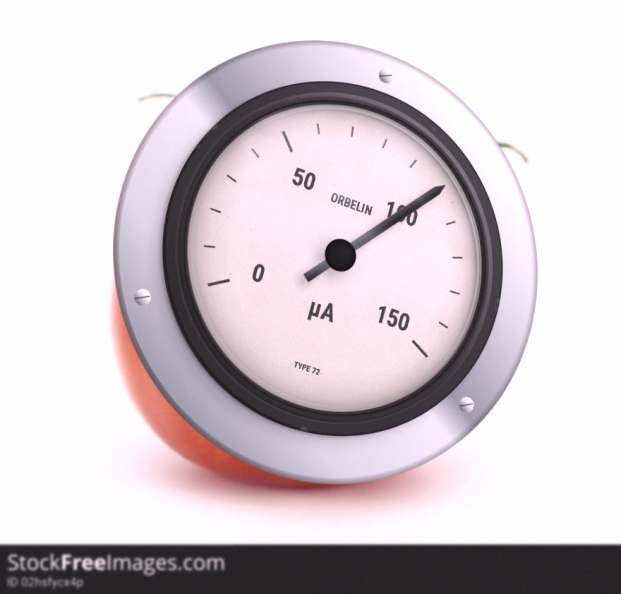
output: 100 µA
